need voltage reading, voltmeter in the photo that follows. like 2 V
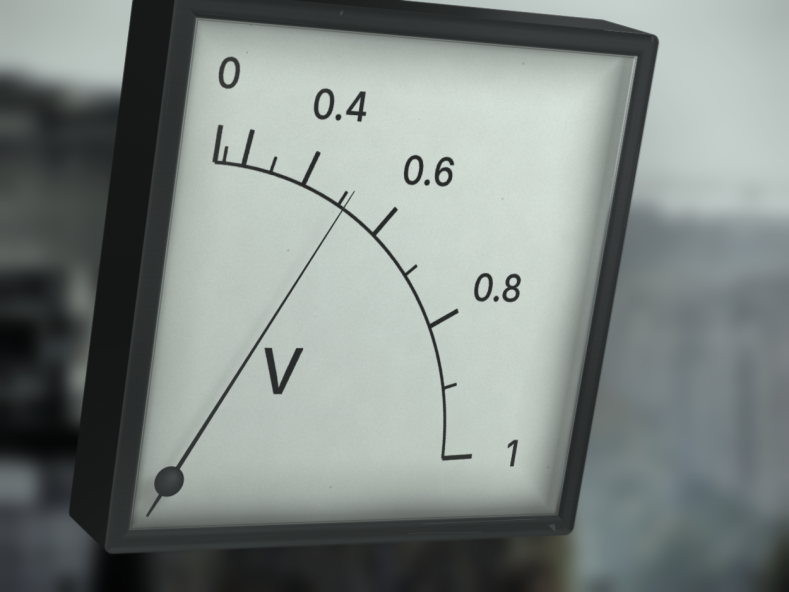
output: 0.5 V
